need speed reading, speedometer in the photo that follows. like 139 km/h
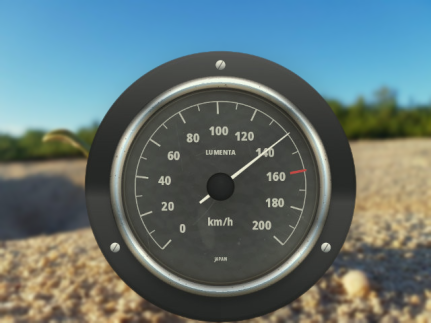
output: 140 km/h
